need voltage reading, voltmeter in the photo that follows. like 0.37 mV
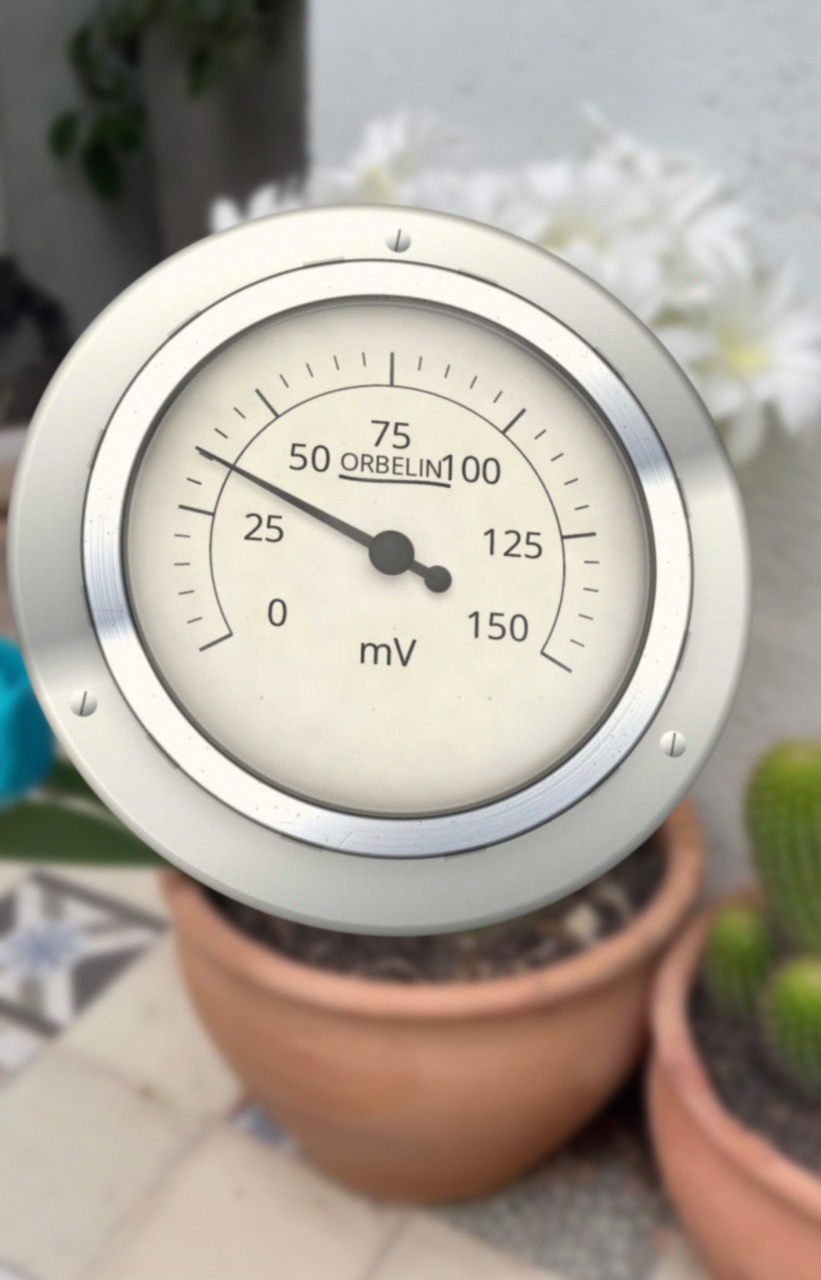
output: 35 mV
